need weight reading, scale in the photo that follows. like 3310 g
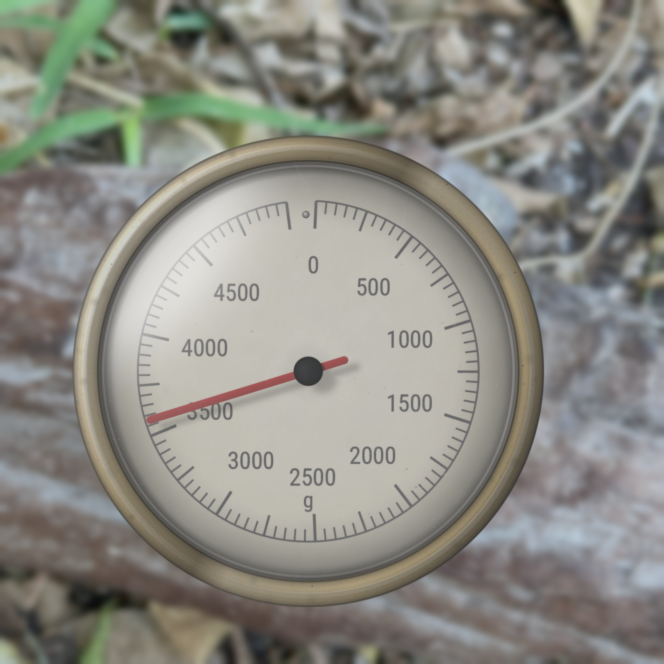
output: 3575 g
